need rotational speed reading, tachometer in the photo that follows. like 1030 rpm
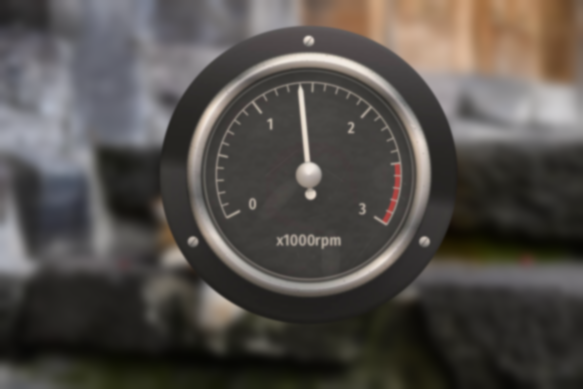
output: 1400 rpm
